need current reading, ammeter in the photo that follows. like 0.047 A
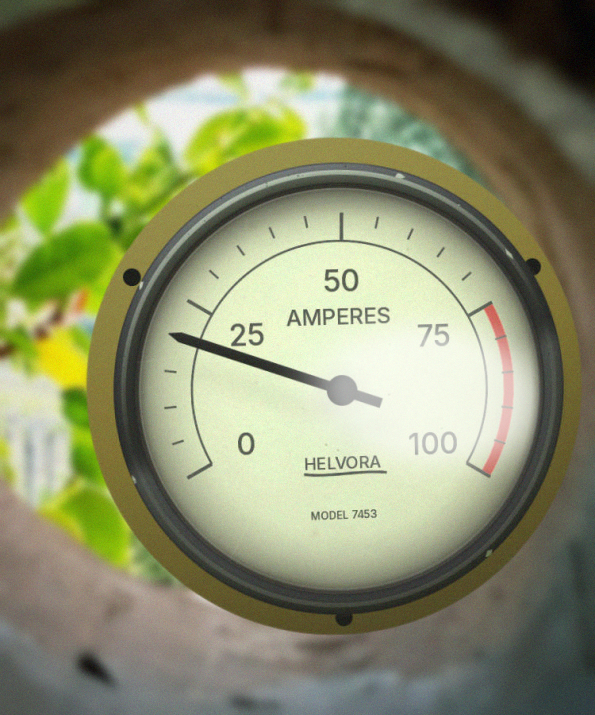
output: 20 A
